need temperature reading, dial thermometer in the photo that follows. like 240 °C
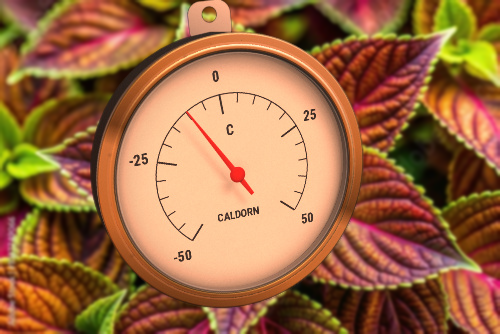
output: -10 °C
